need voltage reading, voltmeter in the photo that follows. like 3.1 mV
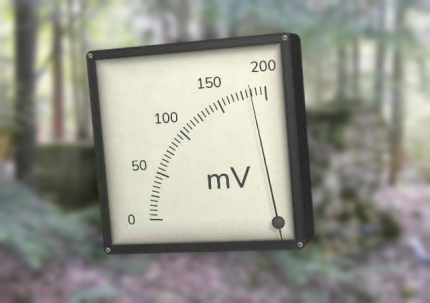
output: 185 mV
